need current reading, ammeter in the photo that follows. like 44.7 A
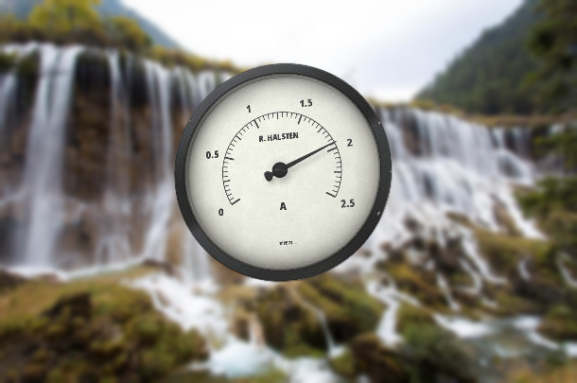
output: 1.95 A
